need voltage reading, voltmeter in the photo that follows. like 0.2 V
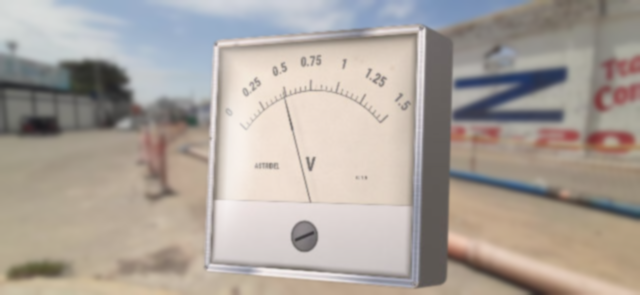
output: 0.5 V
